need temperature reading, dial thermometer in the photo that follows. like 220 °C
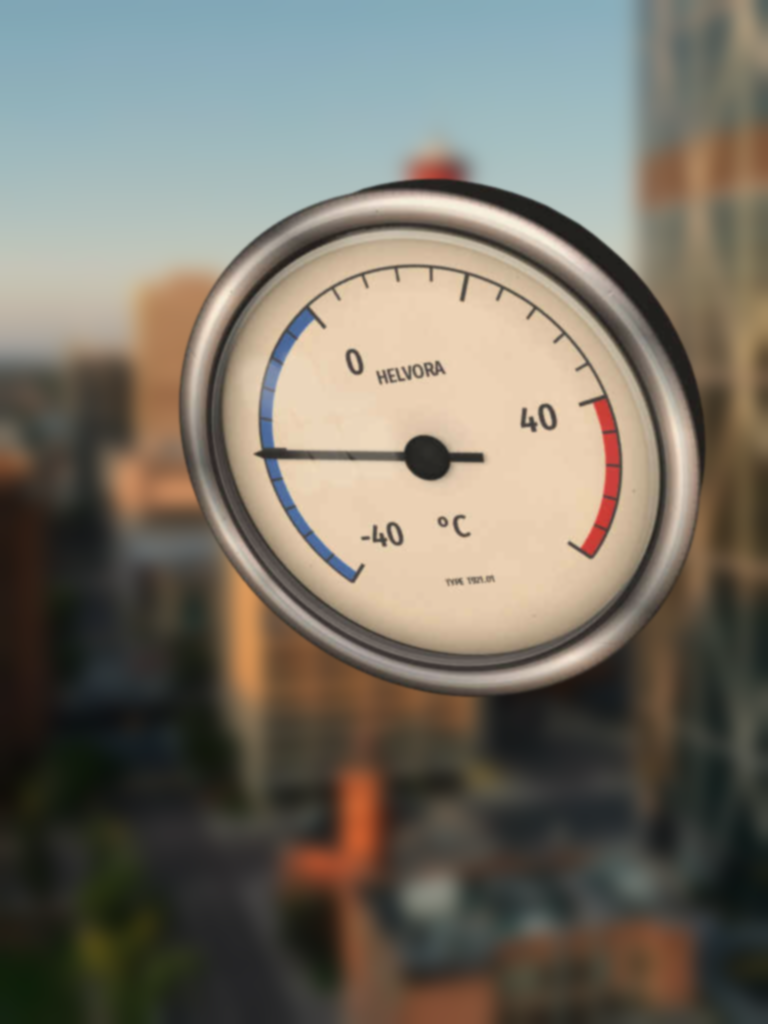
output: -20 °C
